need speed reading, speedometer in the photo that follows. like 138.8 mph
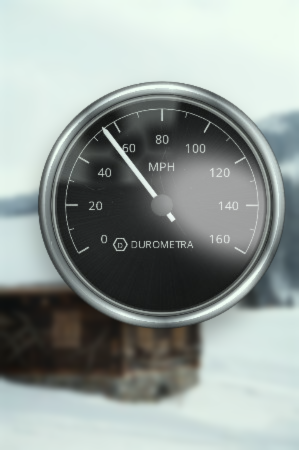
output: 55 mph
